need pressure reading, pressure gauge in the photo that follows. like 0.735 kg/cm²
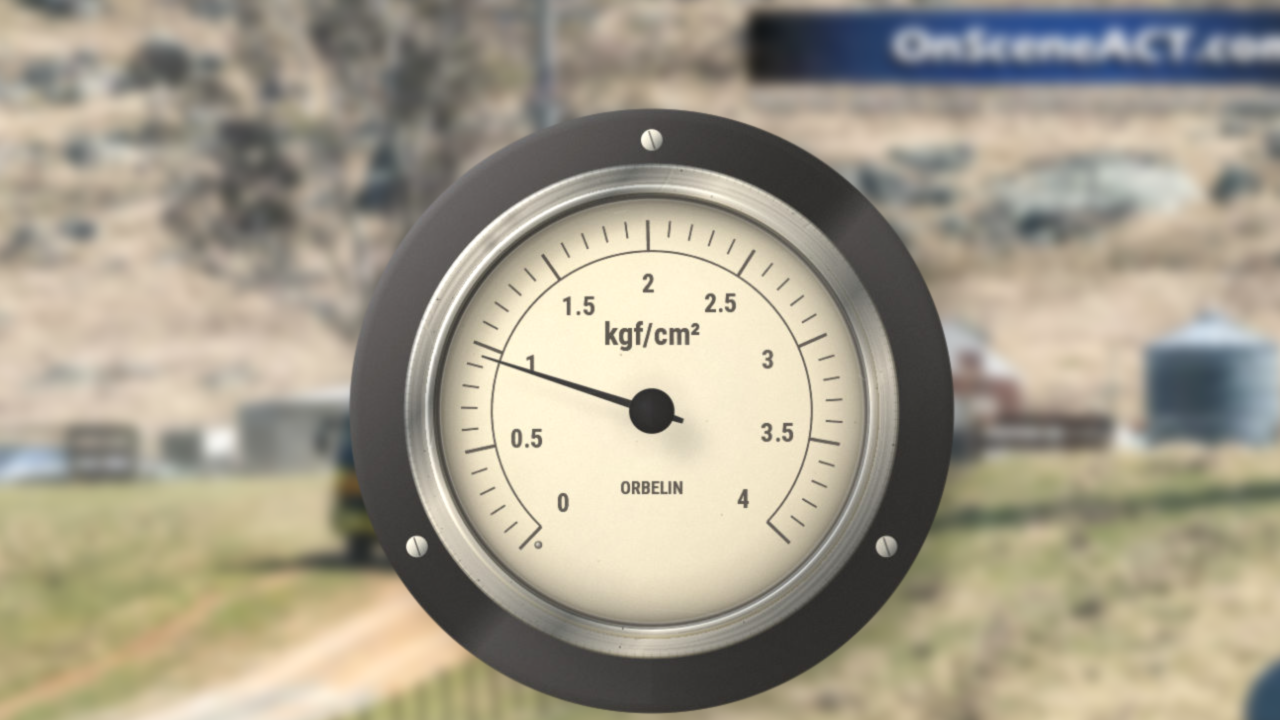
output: 0.95 kg/cm²
